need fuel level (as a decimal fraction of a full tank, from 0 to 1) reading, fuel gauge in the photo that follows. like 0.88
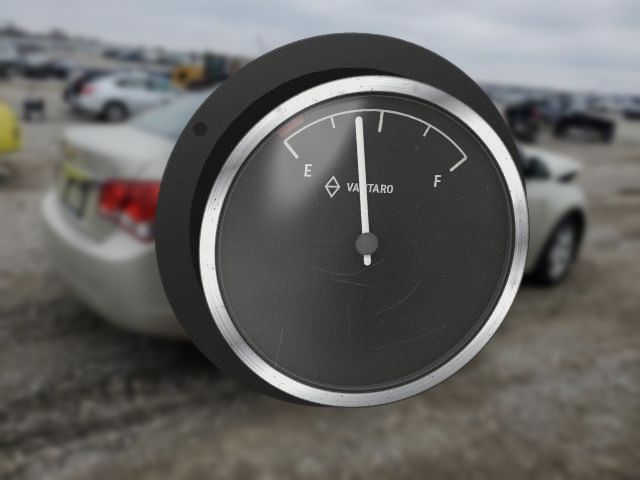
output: 0.375
